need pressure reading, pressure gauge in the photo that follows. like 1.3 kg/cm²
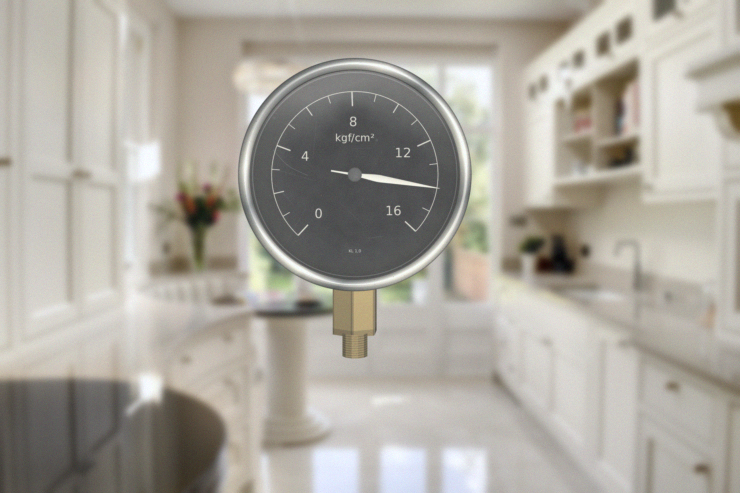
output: 14 kg/cm²
